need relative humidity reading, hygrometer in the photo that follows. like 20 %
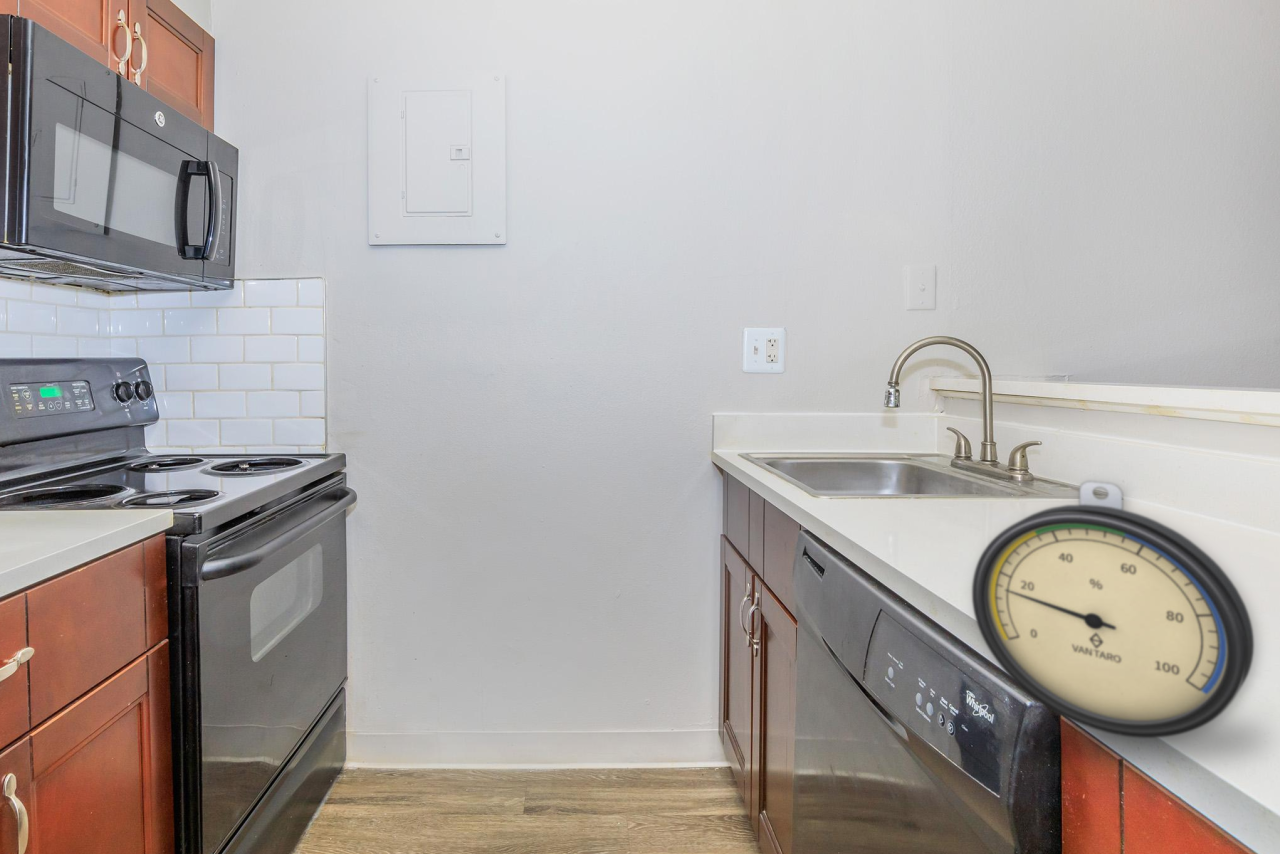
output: 16 %
